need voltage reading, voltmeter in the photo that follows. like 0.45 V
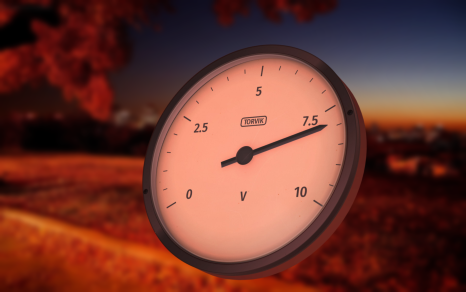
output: 8 V
